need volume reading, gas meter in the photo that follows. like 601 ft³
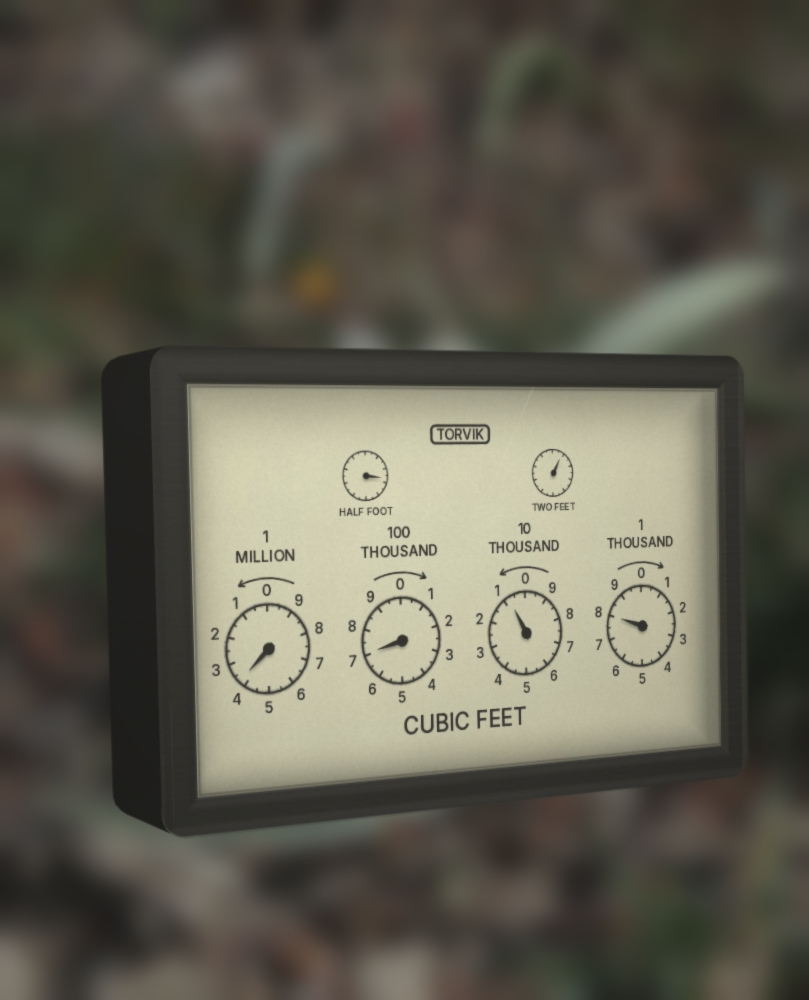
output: 370800 ft³
